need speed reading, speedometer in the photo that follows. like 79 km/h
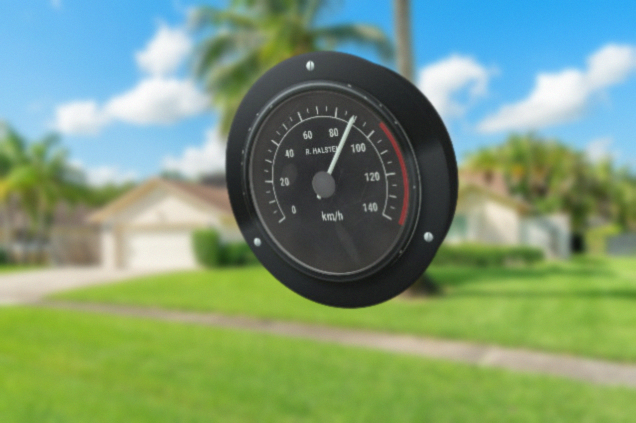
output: 90 km/h
